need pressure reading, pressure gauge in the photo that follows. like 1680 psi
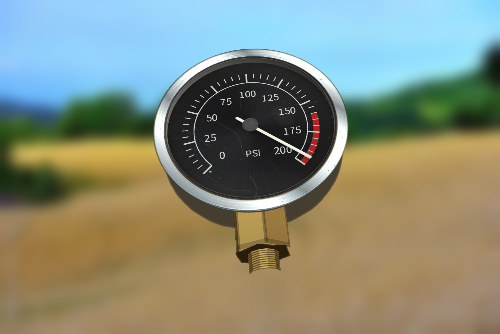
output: 195 psi
